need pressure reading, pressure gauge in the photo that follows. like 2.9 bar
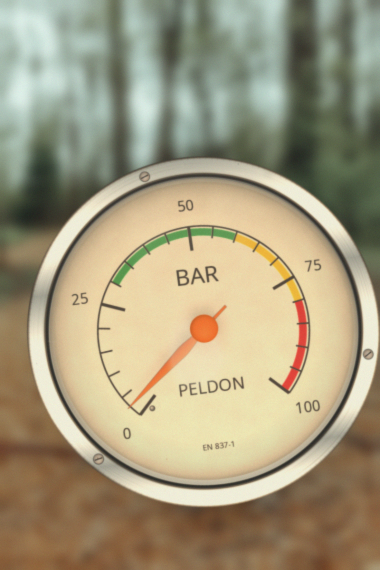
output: 2.5 bar
